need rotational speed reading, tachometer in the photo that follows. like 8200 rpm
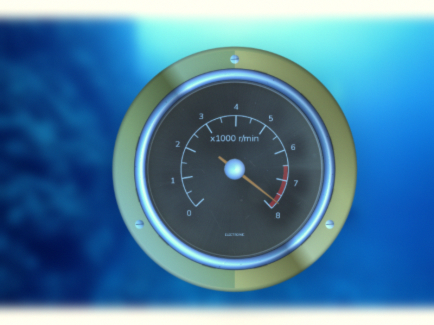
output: 7750 rpm
